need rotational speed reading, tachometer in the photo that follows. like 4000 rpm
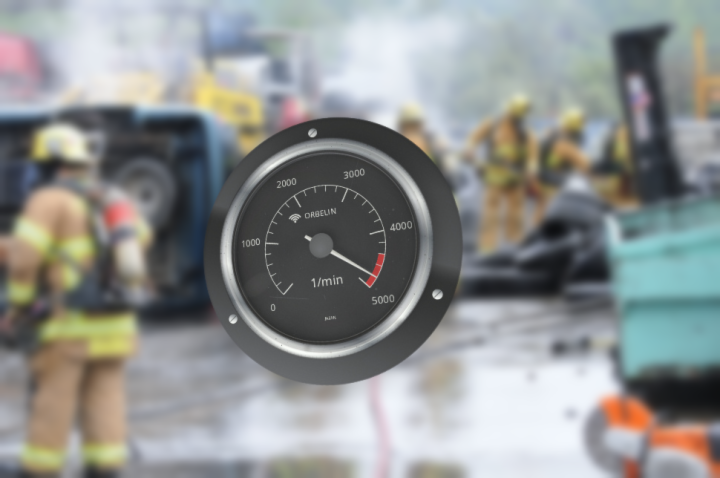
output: 4800 rpm
